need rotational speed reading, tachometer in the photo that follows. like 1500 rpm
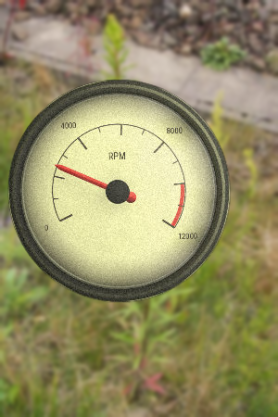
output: 2500 rpm
